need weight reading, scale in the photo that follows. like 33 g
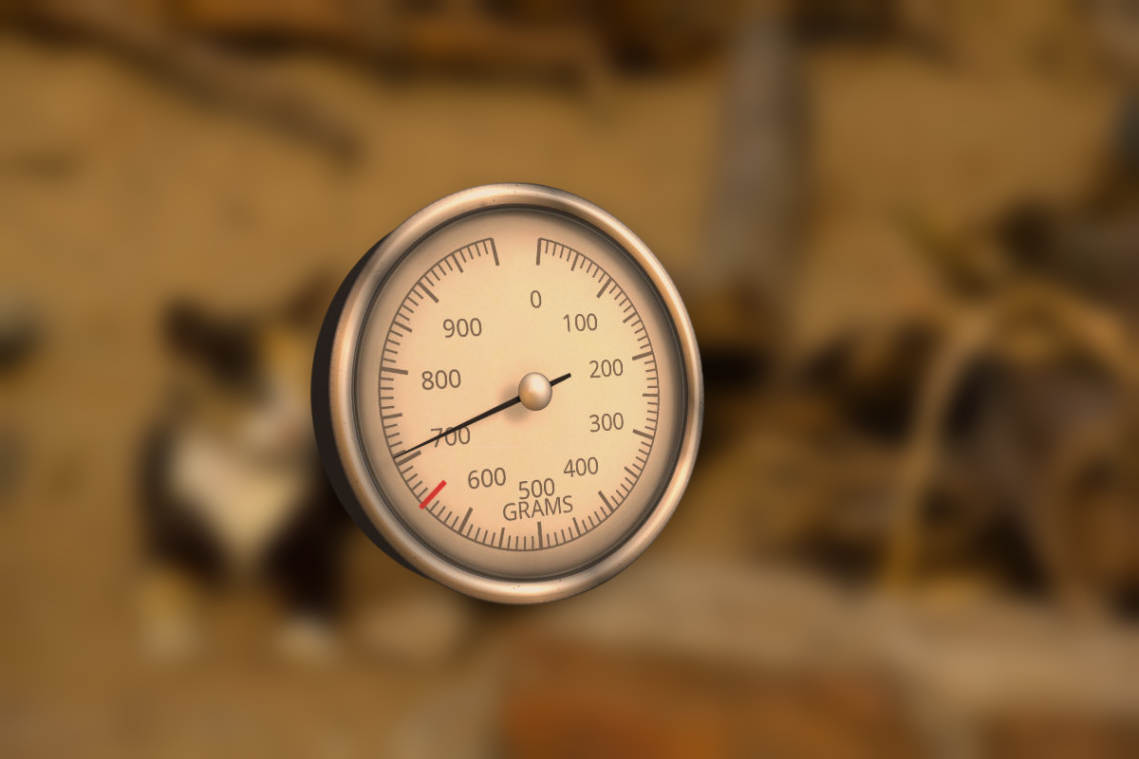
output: 710 g
